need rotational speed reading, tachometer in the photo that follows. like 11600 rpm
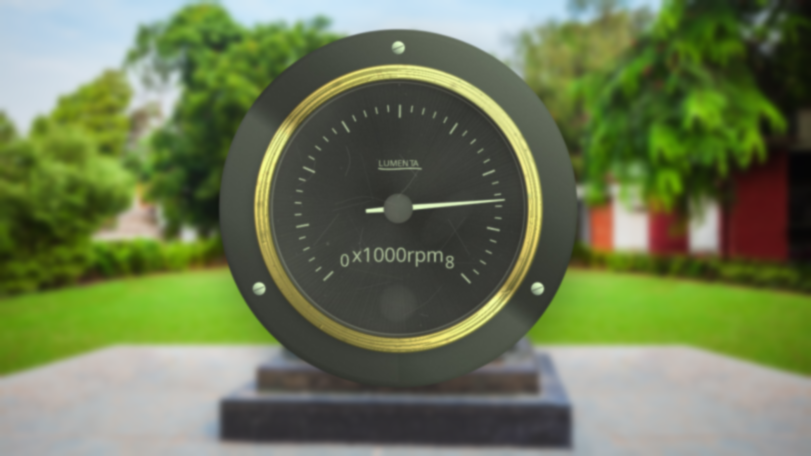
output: 6500 rpm
